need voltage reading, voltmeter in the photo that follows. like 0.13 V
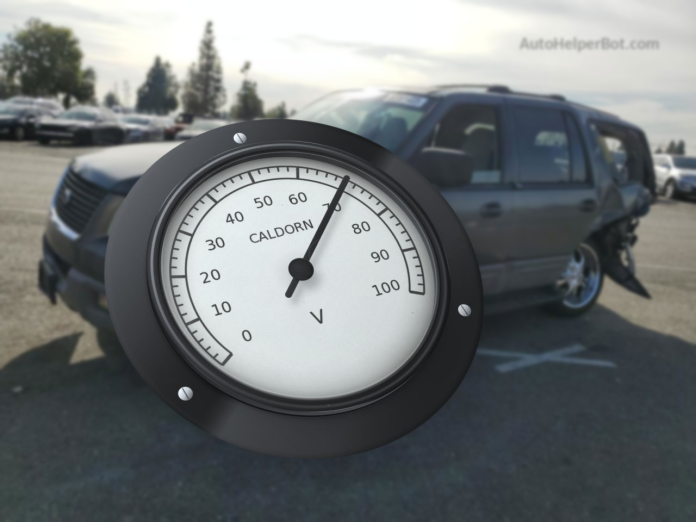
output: 70 V
